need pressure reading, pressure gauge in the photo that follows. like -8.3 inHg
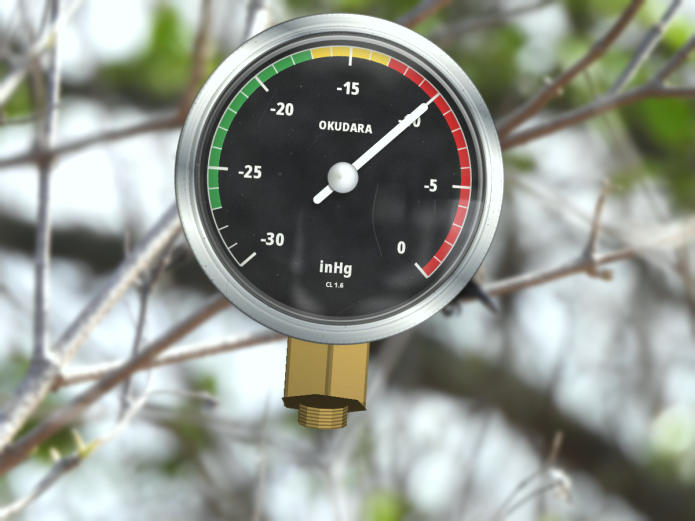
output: -10 inHg
